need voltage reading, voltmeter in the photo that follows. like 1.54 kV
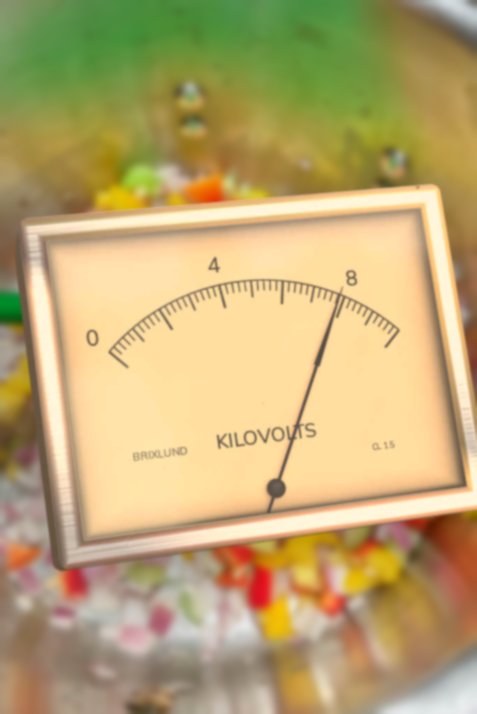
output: 7.8 kV
